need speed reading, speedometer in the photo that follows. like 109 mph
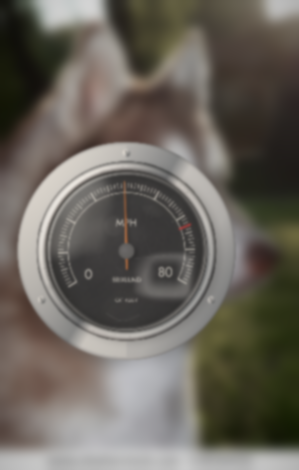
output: 40 mph
